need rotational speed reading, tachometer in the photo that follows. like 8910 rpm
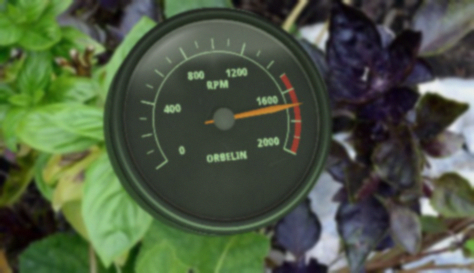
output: 1700 rpm
